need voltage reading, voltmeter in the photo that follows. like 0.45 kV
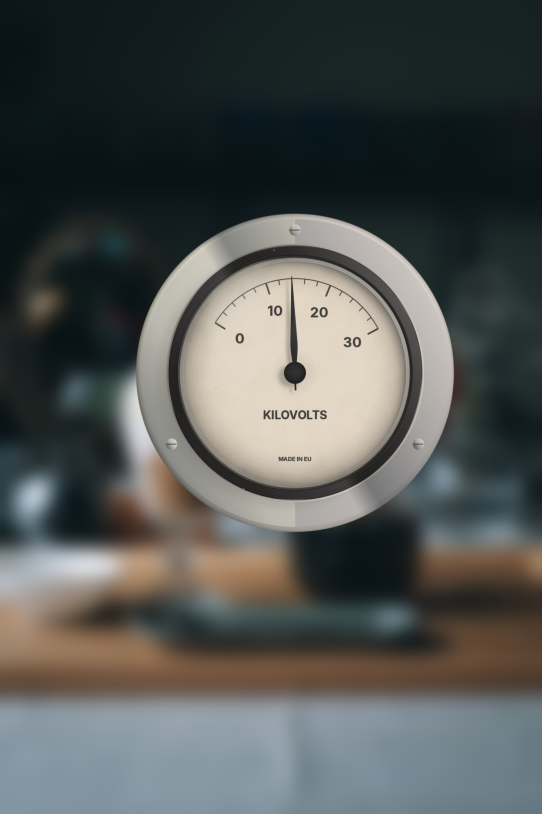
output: 14 kV
